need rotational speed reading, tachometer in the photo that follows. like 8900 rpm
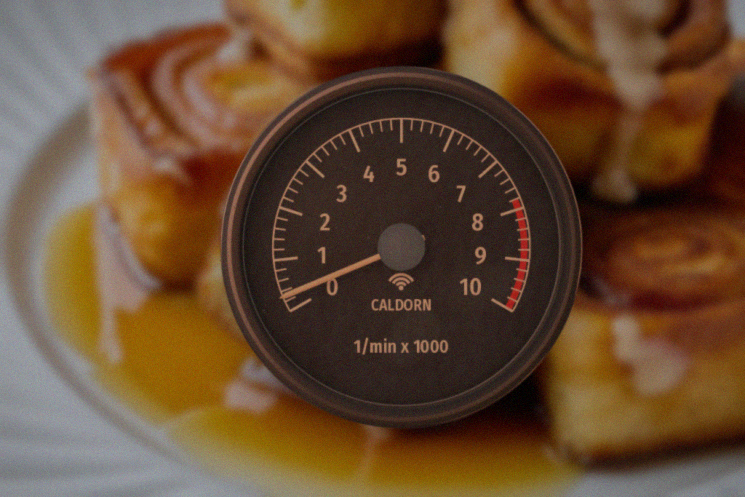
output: 300 rpm
